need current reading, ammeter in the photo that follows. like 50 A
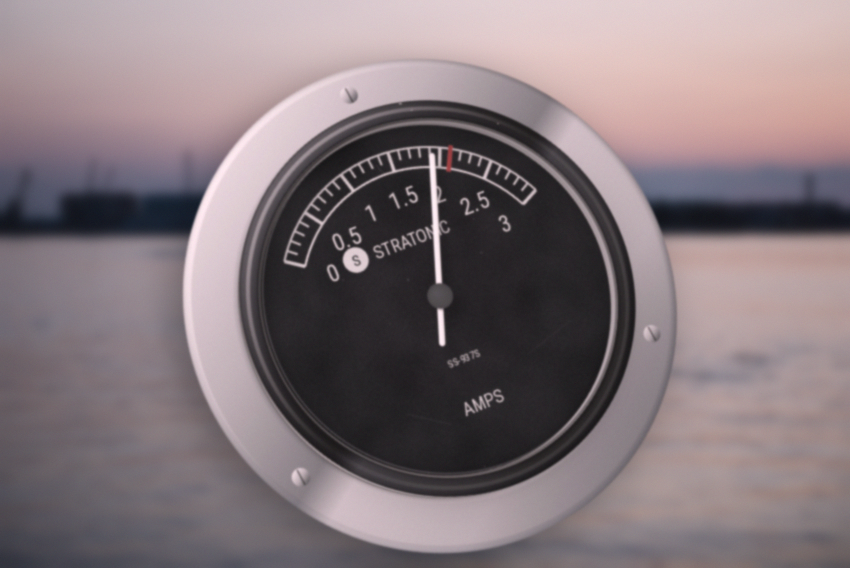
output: 1.9 A
